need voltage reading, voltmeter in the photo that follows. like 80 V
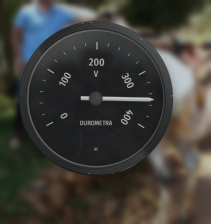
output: 350 V
